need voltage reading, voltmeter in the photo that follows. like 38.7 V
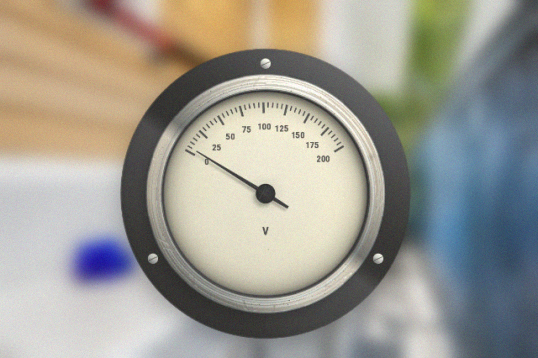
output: 5 V
